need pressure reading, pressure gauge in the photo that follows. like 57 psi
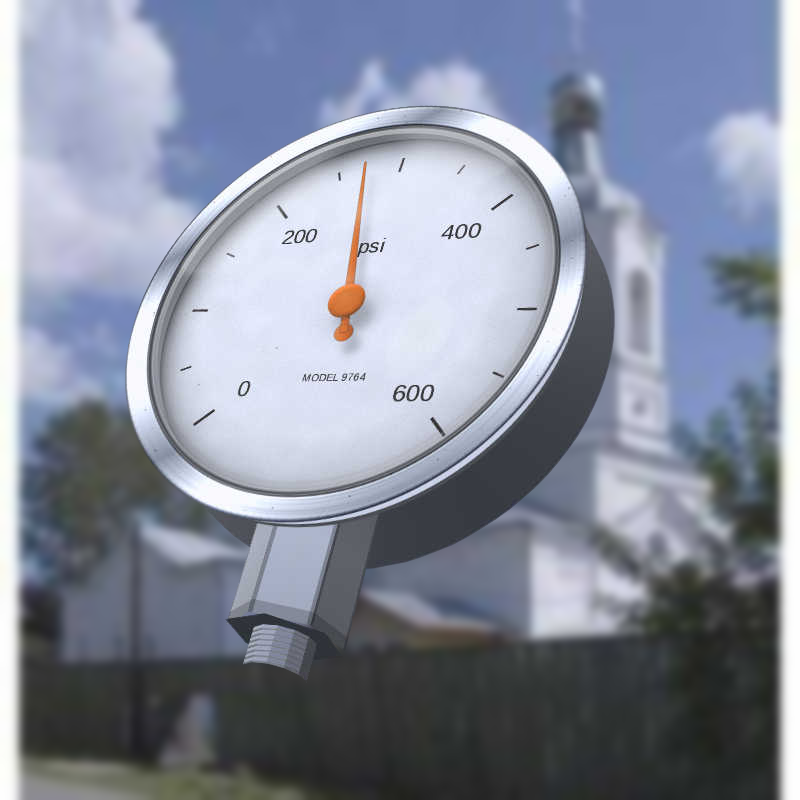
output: 275 psi
